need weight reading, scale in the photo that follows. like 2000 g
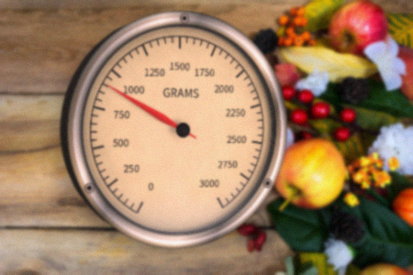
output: 900 g
